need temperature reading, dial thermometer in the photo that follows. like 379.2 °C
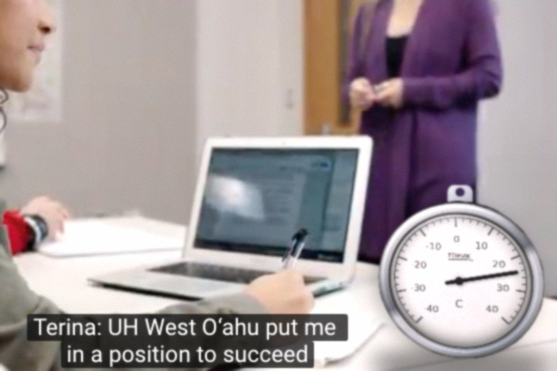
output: 24 °C
